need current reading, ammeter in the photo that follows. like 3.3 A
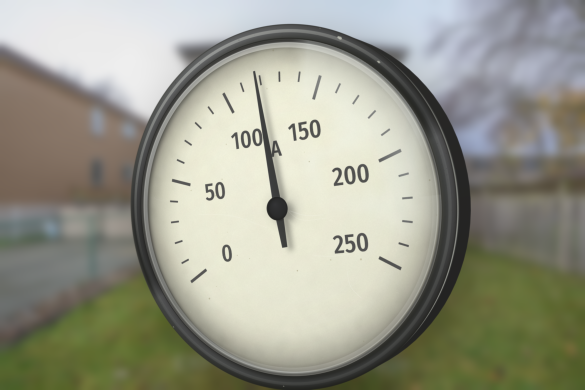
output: 120 A
